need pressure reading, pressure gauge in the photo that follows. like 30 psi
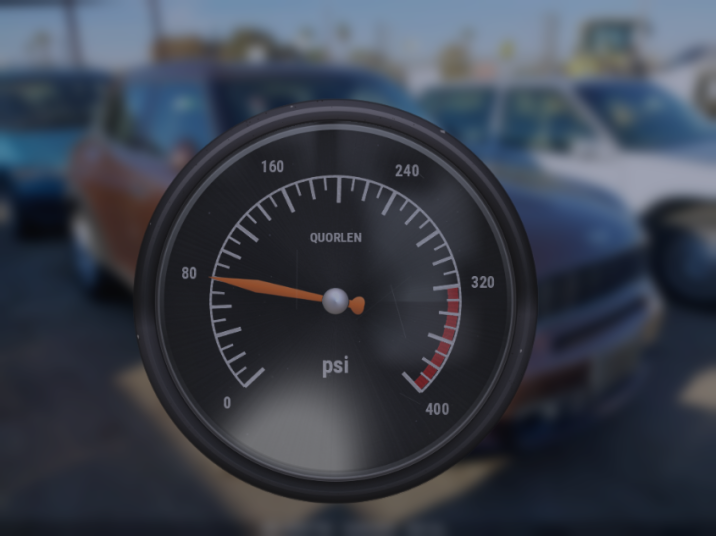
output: 80 psi
